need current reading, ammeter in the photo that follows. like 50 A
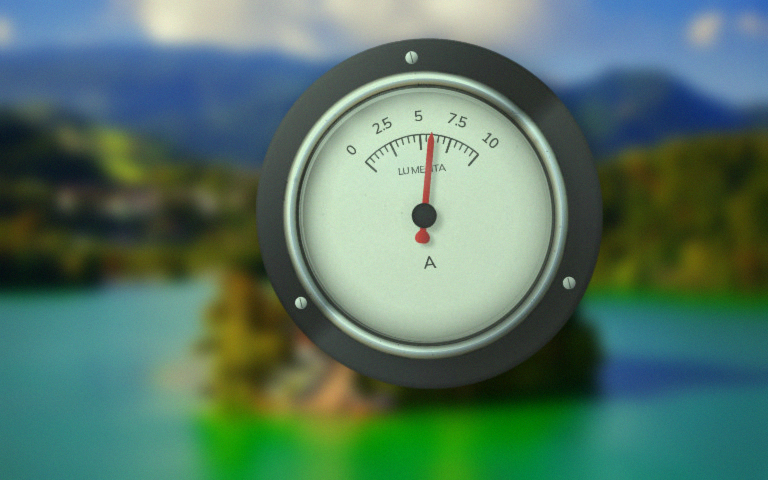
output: 6 A
